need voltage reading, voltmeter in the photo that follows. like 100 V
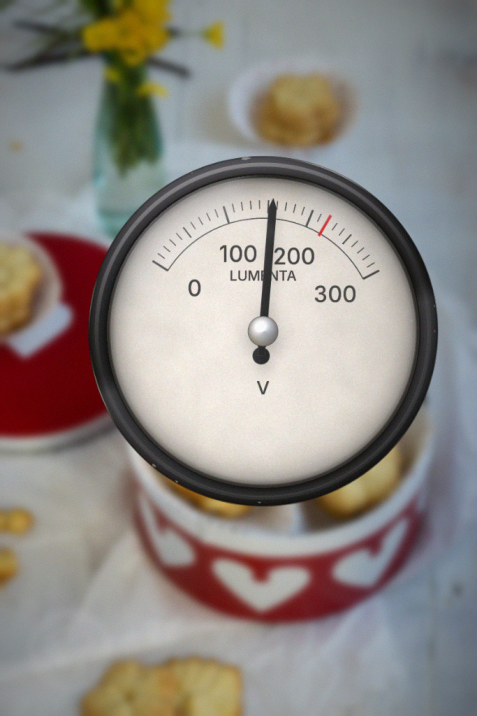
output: 155 V
